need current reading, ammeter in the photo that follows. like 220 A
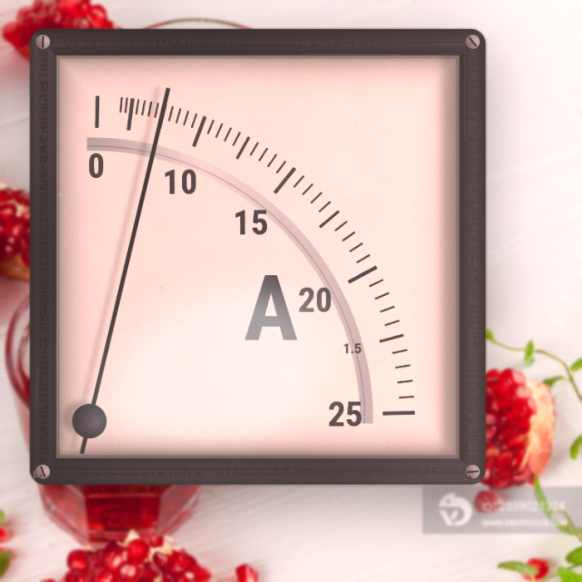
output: 7.5 A
